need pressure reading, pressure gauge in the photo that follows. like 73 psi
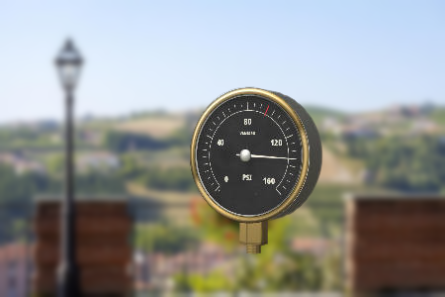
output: 135 psi
